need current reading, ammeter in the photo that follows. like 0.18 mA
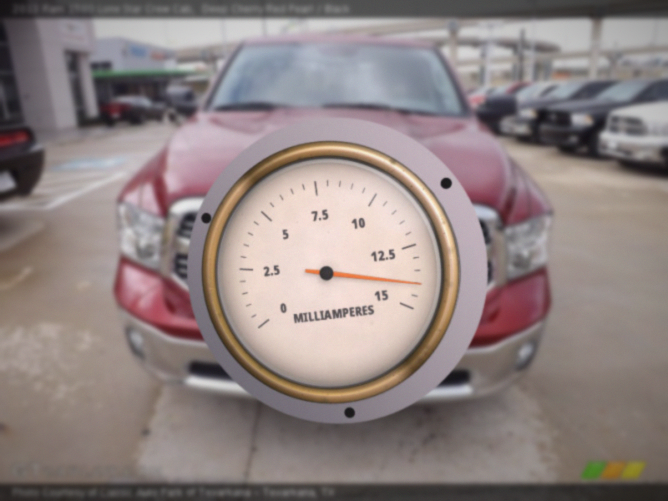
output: 14 mA
